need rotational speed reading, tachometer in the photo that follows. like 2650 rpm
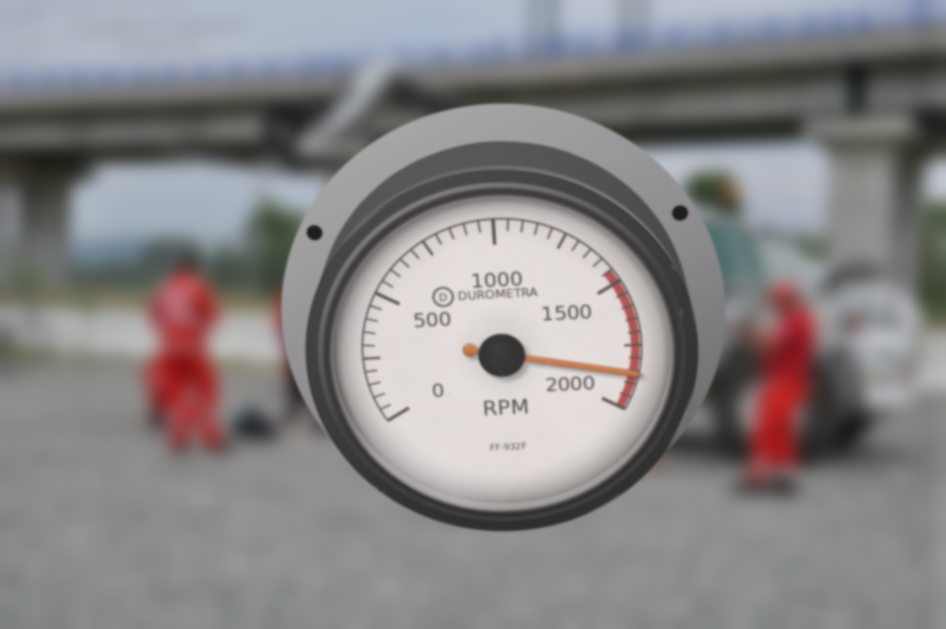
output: 1850 rpm
